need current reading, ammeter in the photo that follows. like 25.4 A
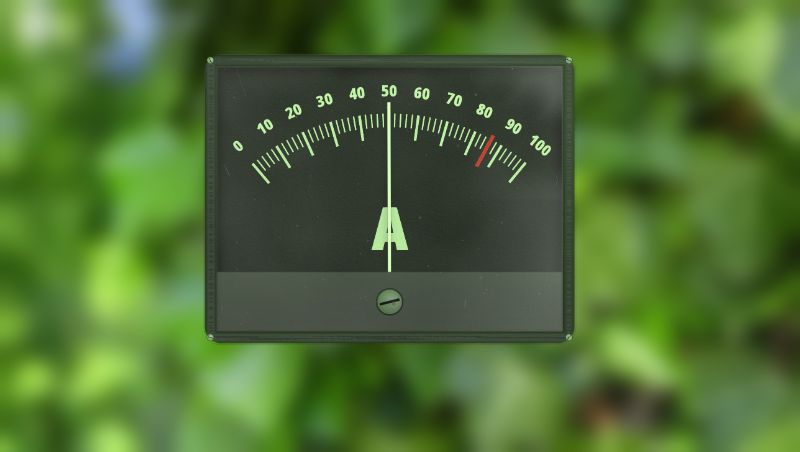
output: 50 A
